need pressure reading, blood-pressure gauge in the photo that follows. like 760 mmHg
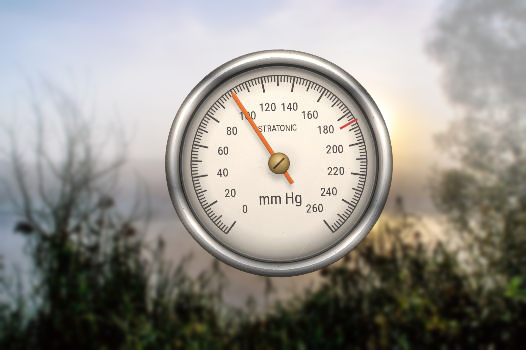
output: 100 mmHg
